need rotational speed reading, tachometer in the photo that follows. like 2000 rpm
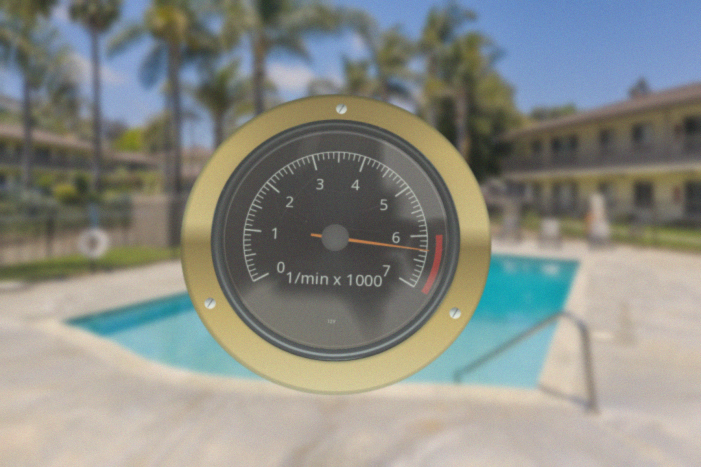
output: 6300 rpm
